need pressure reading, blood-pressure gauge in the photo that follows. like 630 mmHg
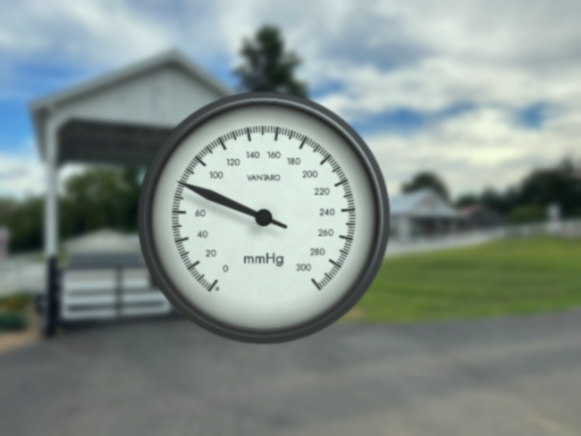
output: 80 mmHg
